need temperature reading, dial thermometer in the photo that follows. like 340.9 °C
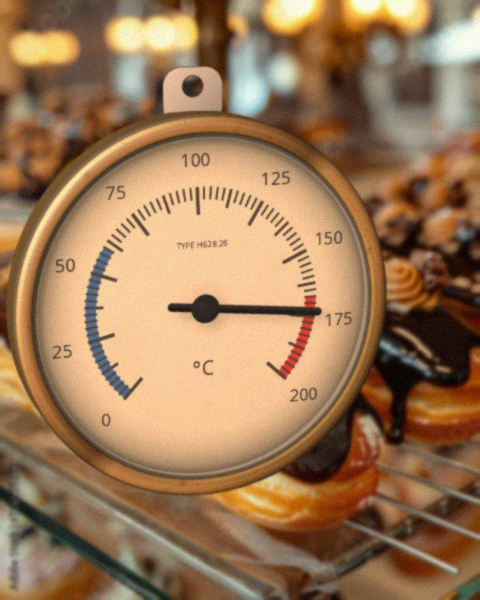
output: 172.5 °C
